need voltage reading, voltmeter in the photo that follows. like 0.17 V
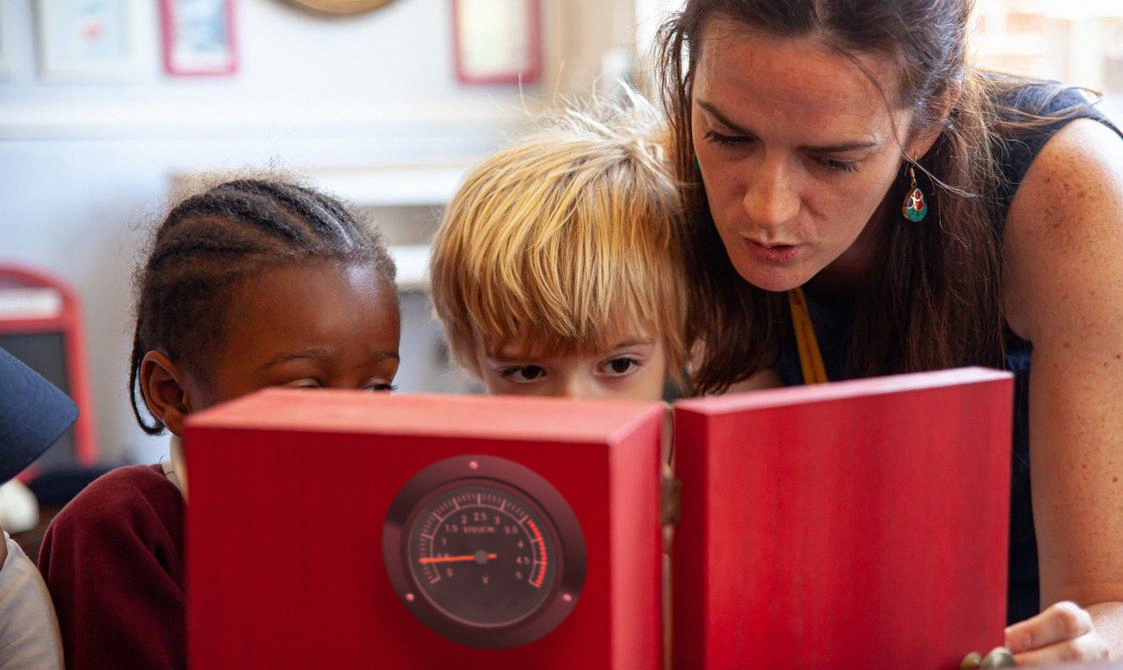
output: 0.5 V
